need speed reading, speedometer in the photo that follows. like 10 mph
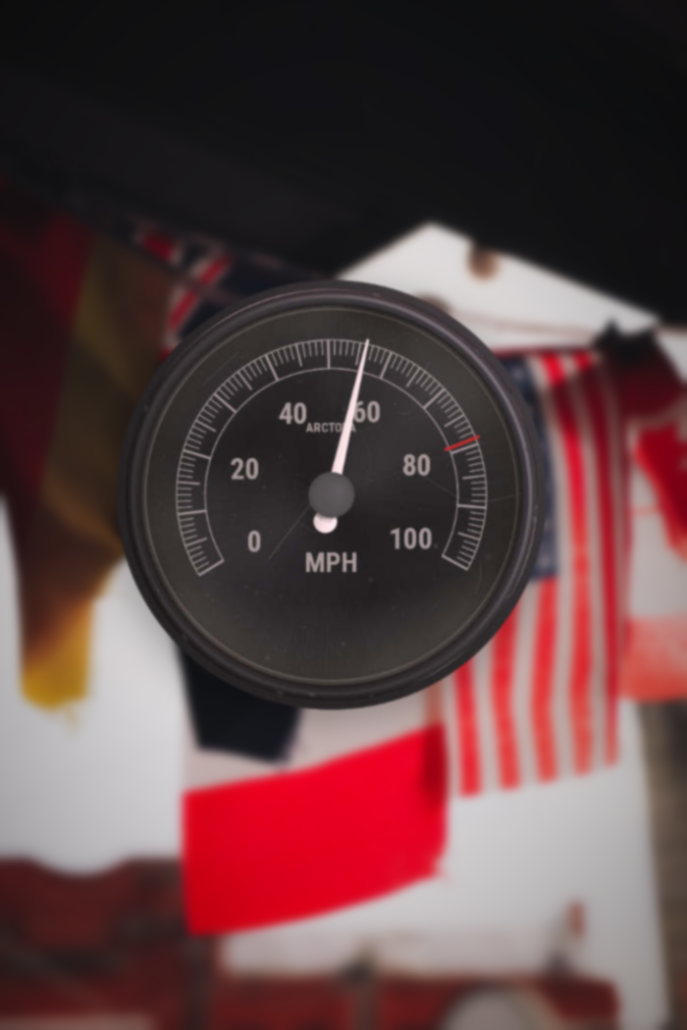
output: 56 mph
